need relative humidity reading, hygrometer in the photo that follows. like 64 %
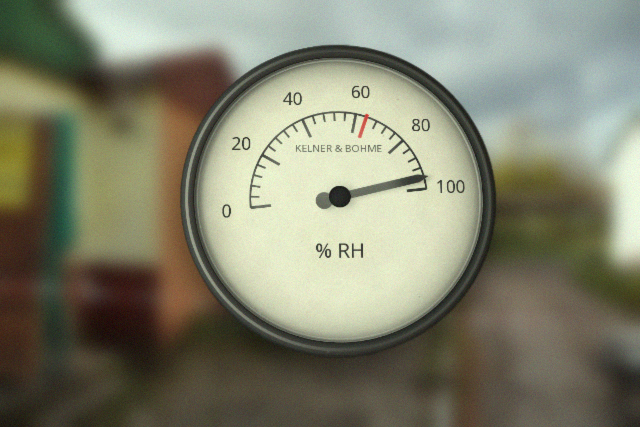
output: 96 %
